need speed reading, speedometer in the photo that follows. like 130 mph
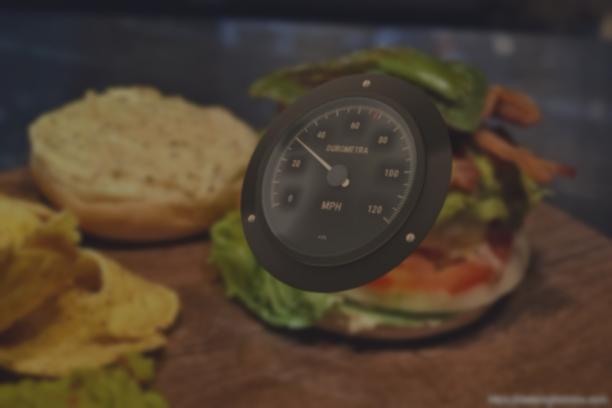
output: 30 mph
